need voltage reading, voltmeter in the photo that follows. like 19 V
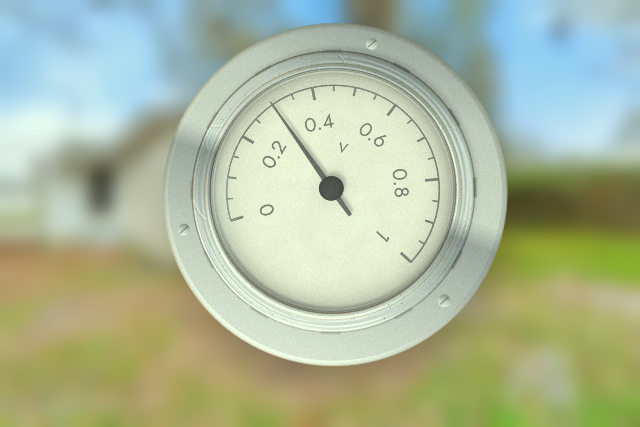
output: 0.3 V
